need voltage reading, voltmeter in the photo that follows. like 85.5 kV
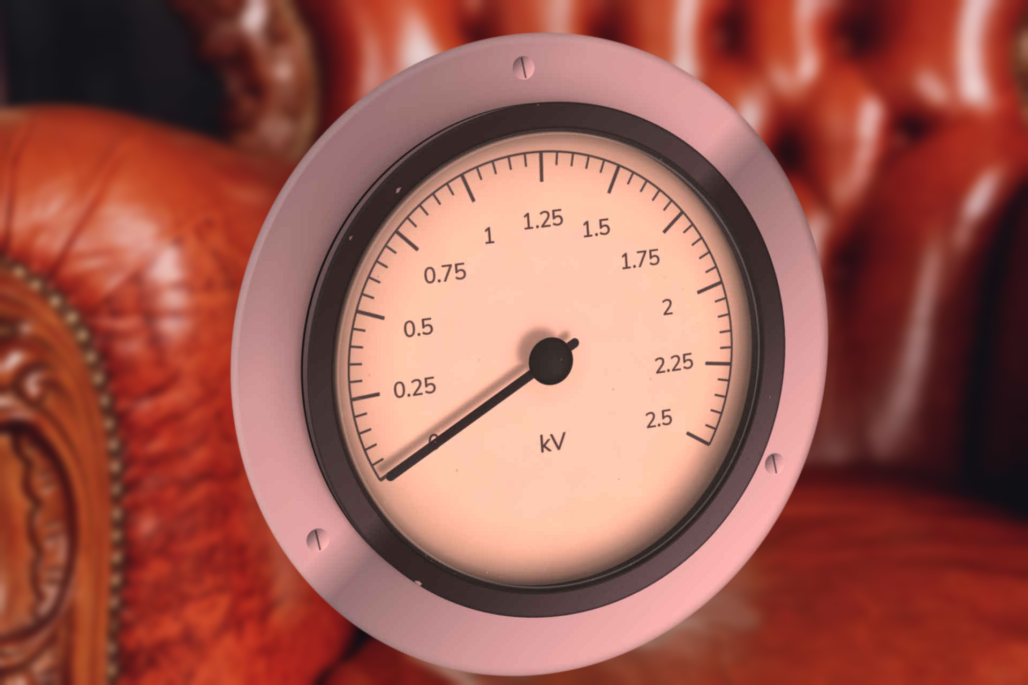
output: 0 kV
